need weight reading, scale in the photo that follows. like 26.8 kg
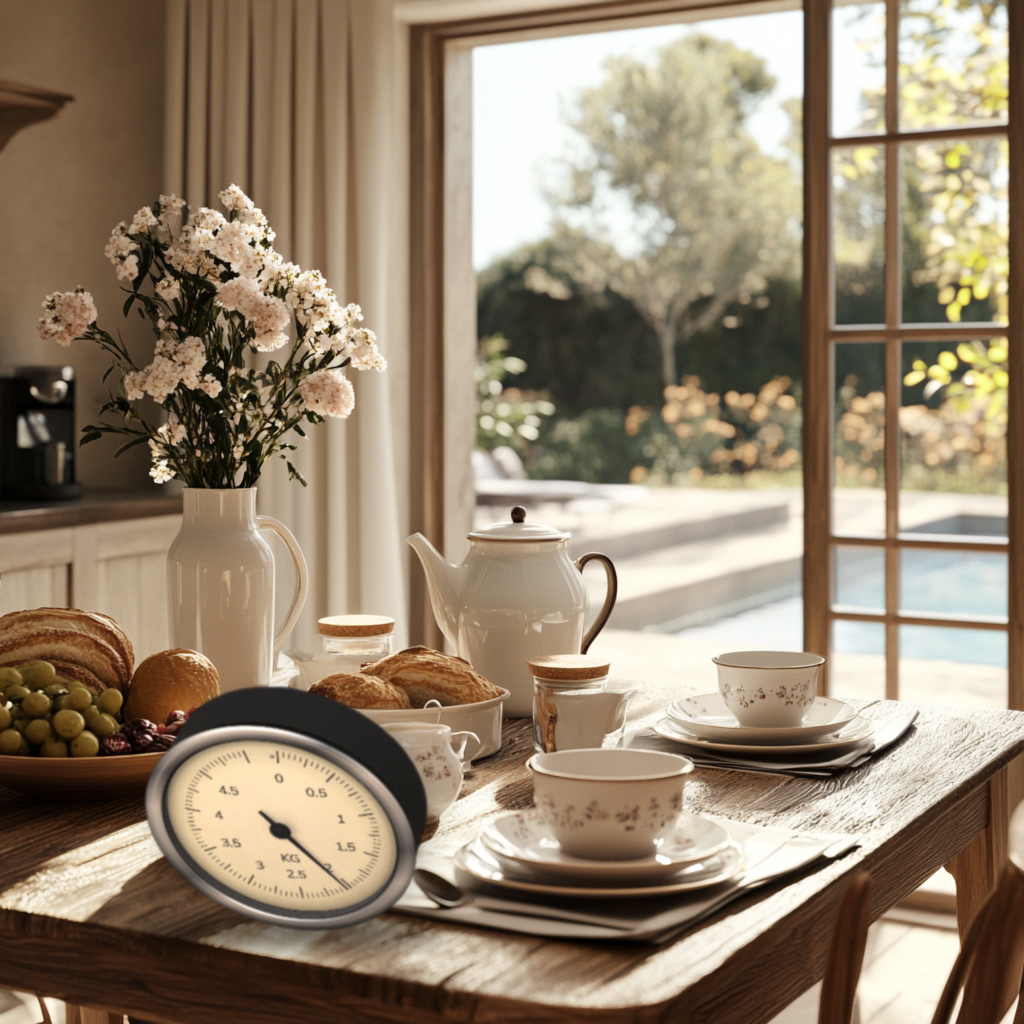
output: 2 kg
